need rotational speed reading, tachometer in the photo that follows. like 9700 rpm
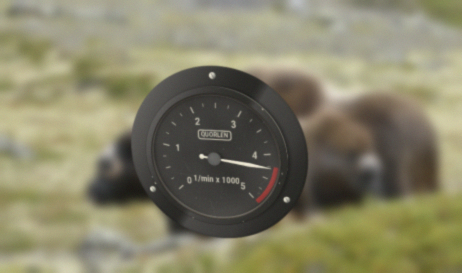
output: 4250 rpm
